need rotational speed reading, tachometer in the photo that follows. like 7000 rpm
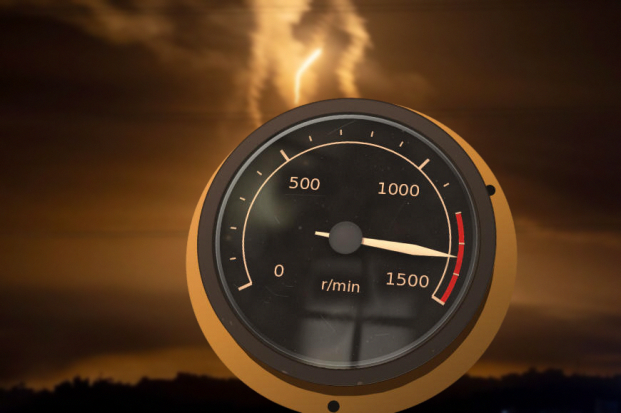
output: 1350 rpm
